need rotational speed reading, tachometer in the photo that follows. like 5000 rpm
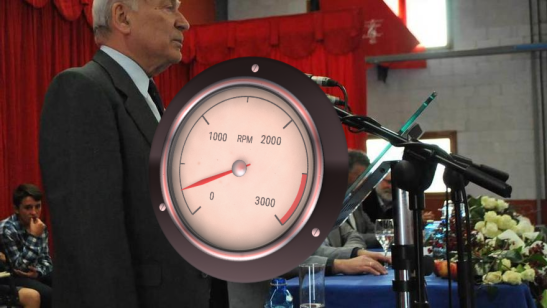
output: 250 rpm
